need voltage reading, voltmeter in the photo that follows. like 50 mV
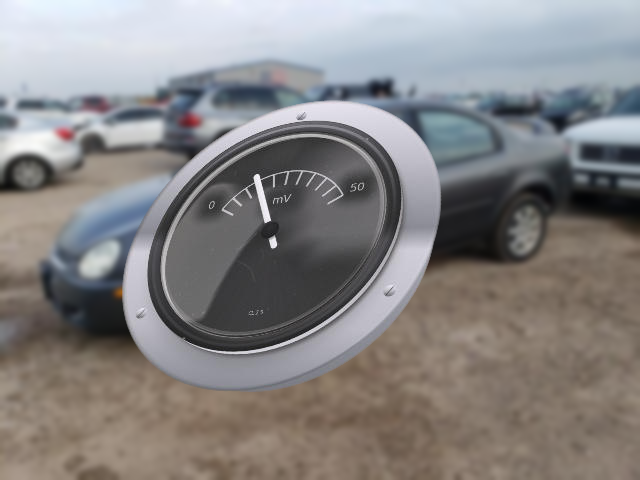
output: 15 mV
